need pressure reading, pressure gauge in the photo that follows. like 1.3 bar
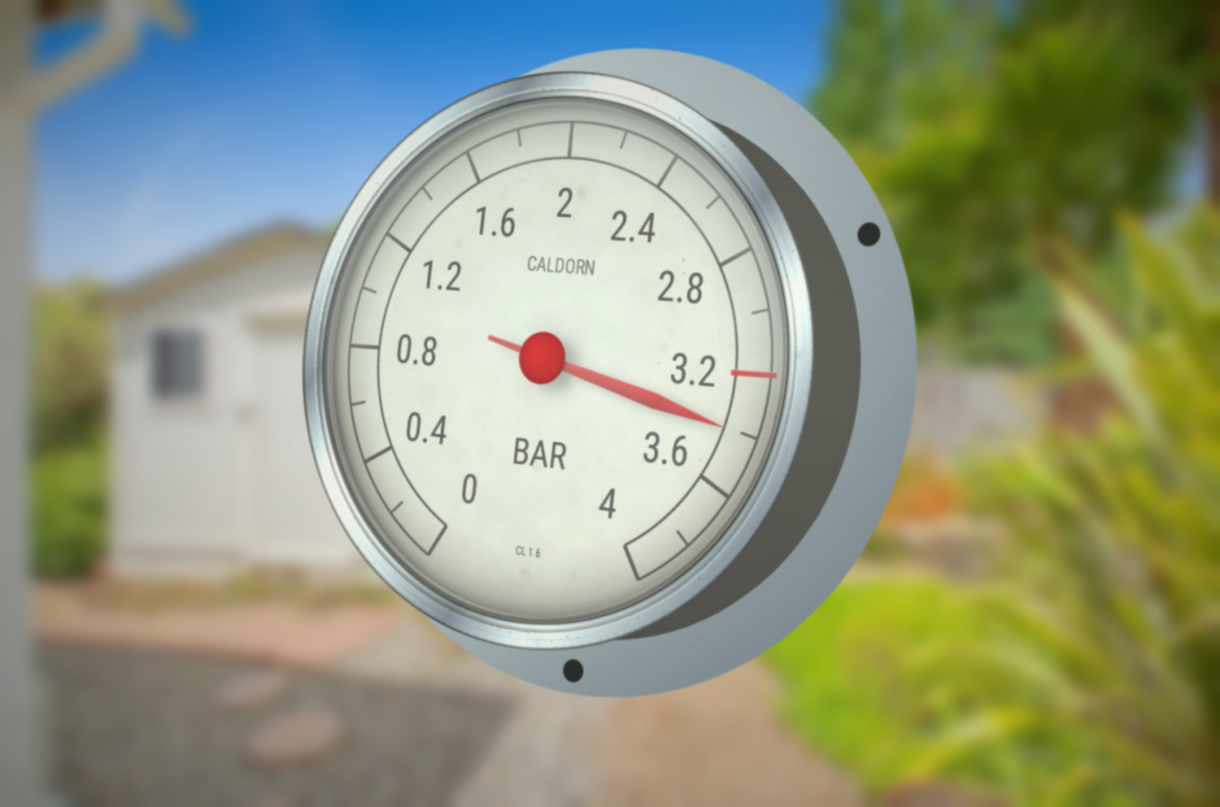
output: 3.4 bar
